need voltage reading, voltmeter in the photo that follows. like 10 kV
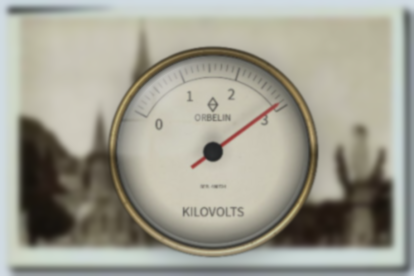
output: 2.9 kV
